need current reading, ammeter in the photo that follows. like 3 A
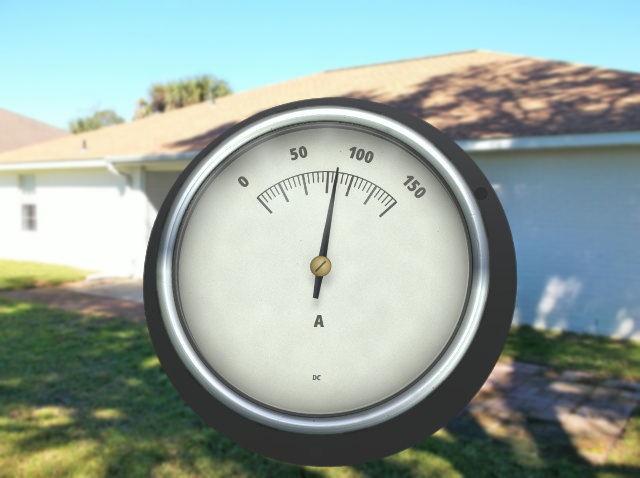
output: 85 A
